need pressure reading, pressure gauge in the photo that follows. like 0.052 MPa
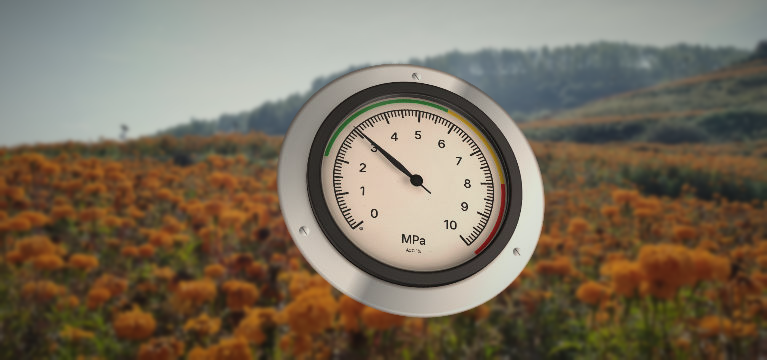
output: 3 MPa
